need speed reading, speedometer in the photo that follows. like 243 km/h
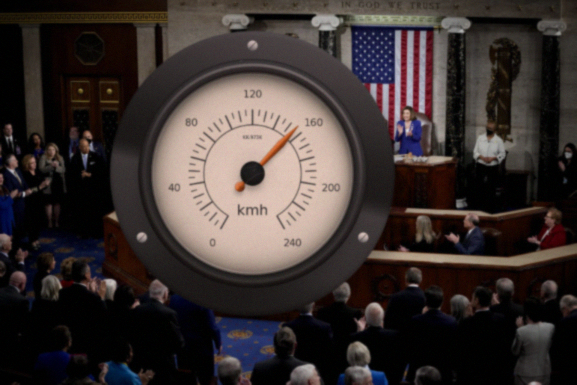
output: 155 km/h
